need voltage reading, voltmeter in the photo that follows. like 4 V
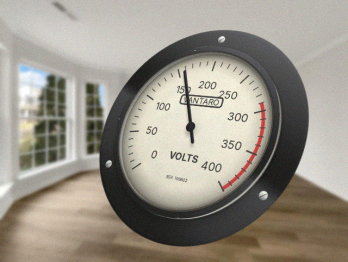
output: 160 V
